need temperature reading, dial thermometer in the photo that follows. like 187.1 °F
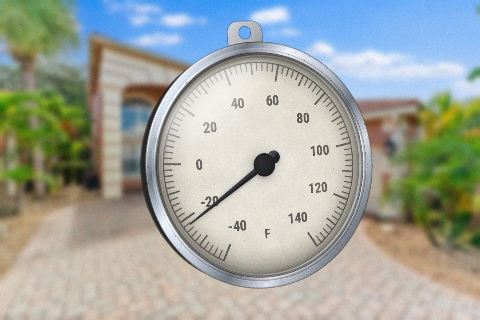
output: -22 °F
